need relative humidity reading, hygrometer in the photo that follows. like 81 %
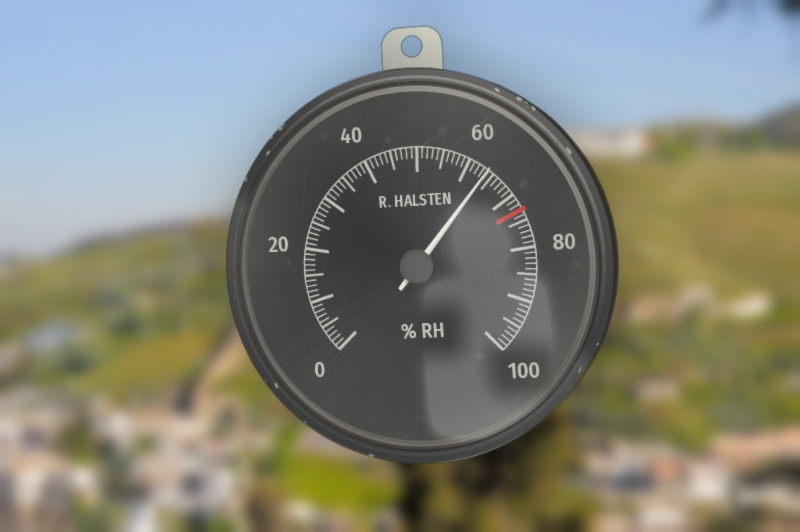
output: 64 %
